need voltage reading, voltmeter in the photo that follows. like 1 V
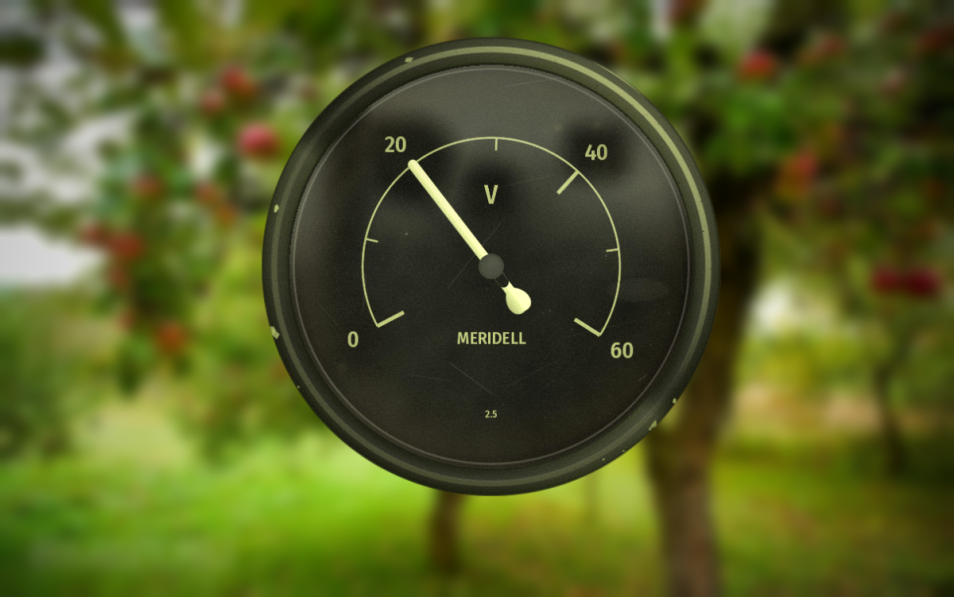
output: 20 V
